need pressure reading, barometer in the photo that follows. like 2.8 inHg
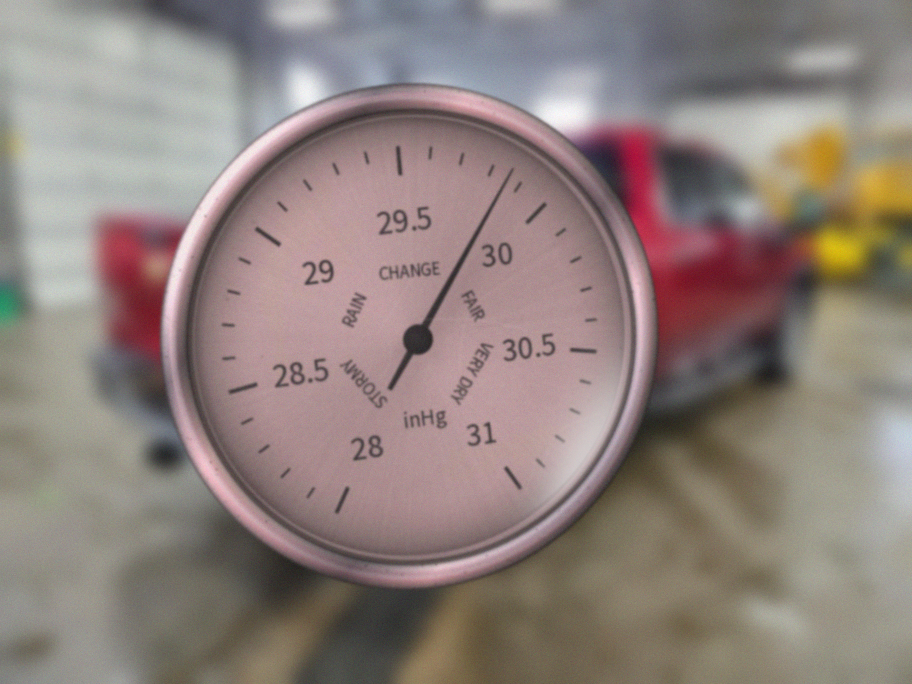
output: 29.85 inHg
